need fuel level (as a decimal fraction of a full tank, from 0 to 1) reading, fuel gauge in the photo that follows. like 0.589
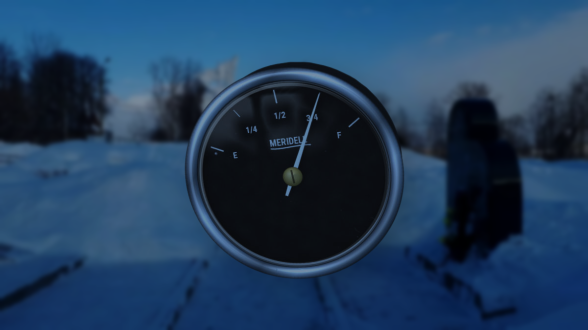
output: 0.75
